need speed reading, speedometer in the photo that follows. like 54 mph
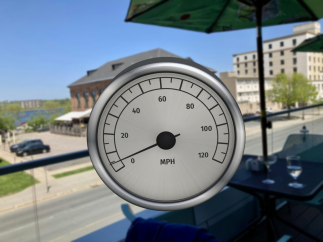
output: 5 mph
